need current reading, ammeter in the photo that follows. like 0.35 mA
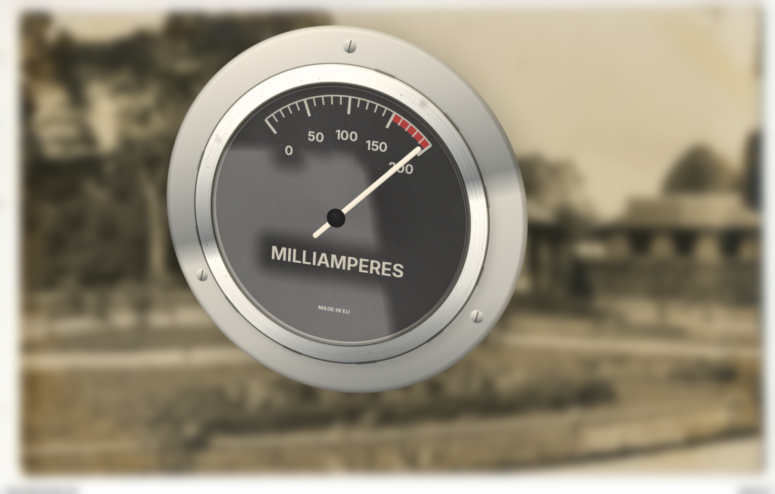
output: 195 mA
